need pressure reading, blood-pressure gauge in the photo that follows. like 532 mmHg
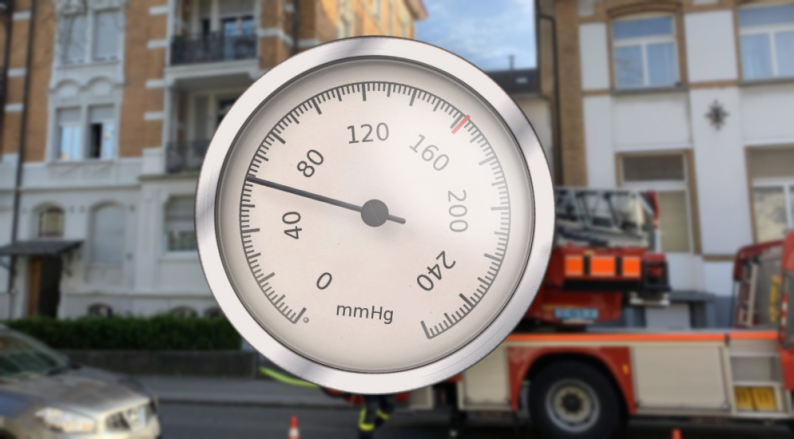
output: 60 mmHg
